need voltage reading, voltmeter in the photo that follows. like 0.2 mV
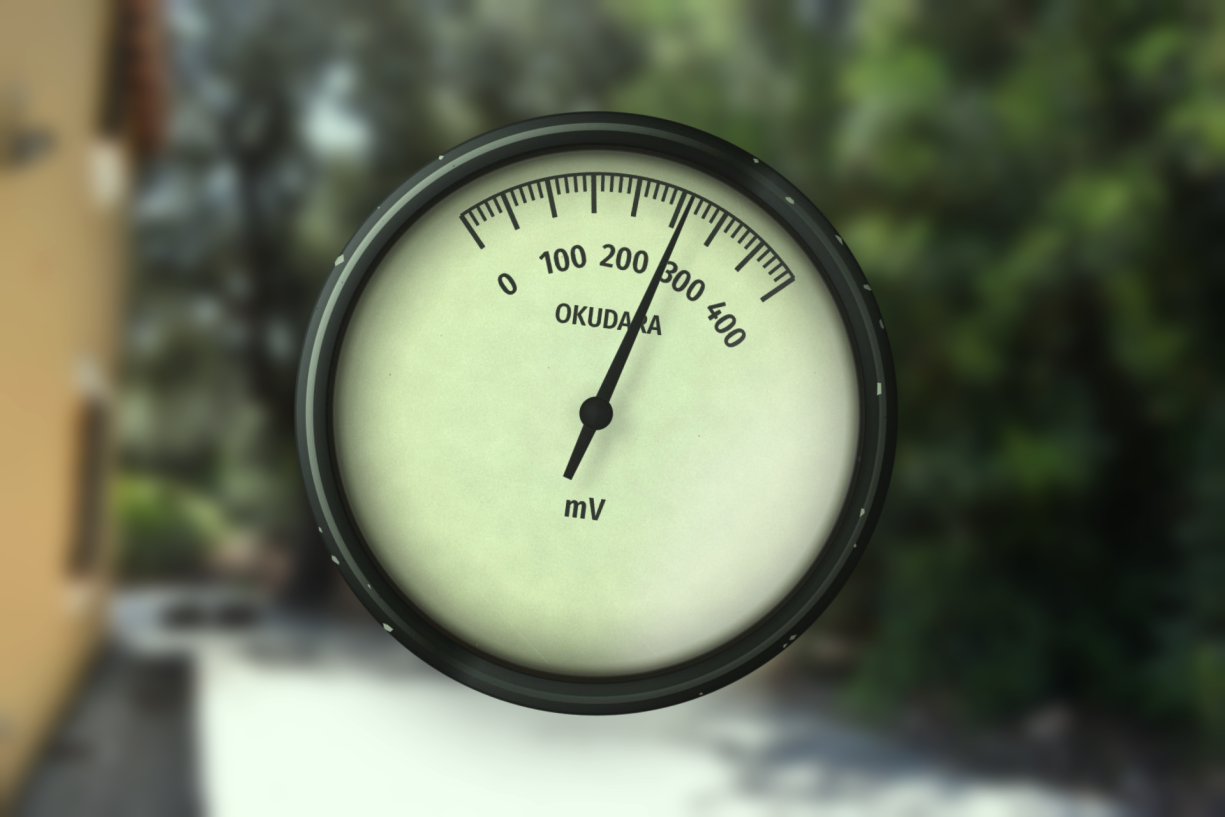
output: 260 mV
